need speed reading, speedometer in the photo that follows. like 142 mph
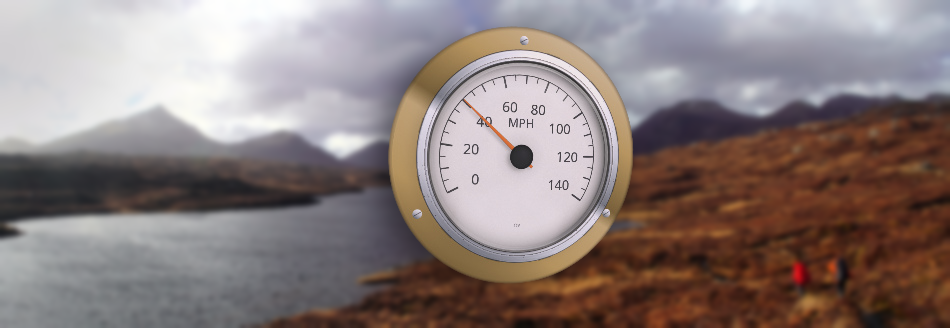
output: 40 mph
